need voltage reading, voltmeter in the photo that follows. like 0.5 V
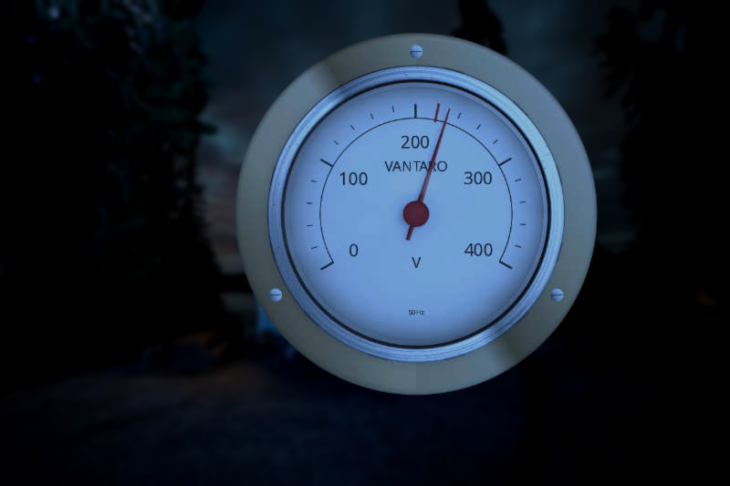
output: 230 V
